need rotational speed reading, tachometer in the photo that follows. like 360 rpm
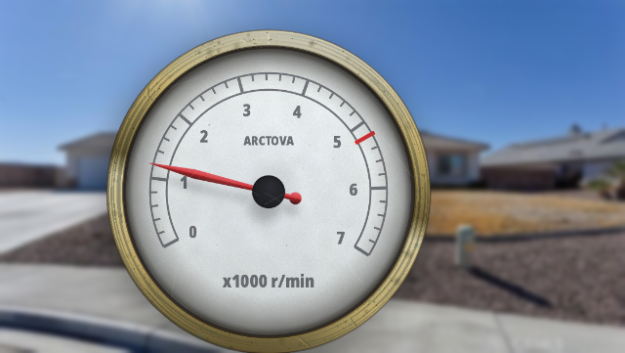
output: 1200 rpm
